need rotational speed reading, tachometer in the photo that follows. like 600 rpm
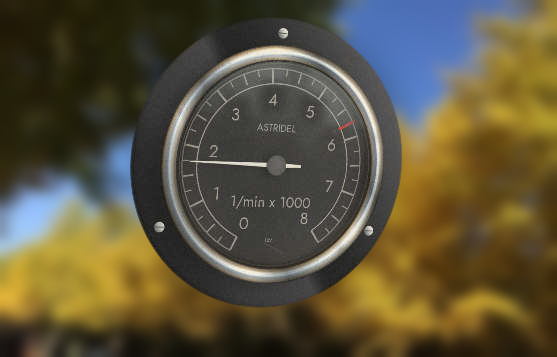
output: 1750 rpm
